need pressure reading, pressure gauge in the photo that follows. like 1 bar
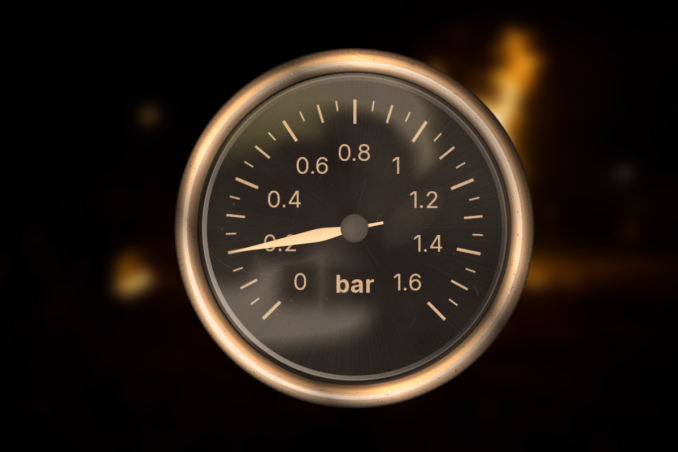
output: 0.2 bar
